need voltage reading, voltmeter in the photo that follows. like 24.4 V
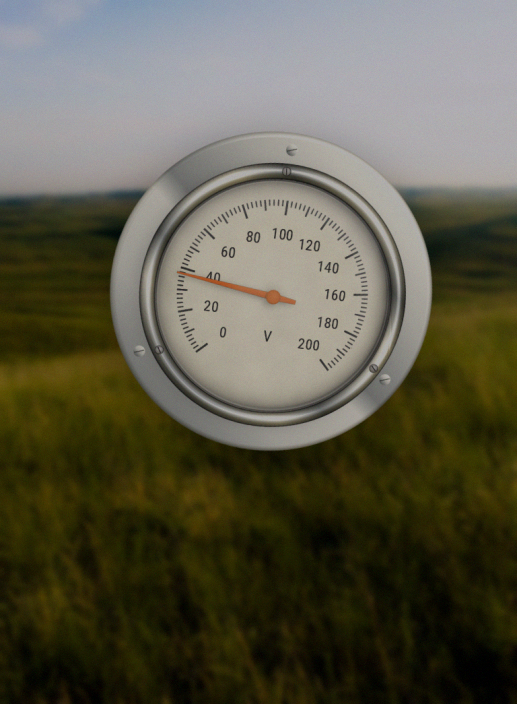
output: 38 V
